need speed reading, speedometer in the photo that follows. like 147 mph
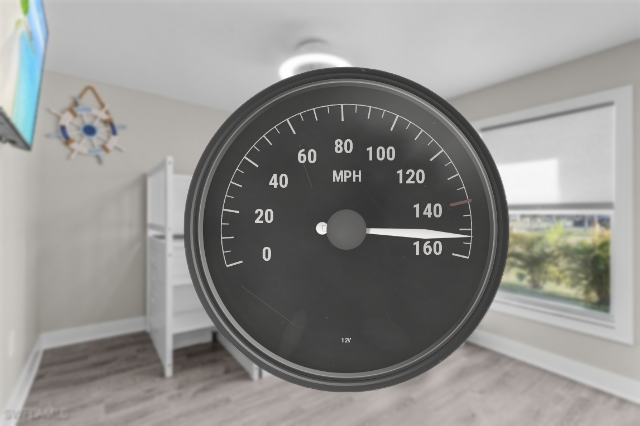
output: 152.5 mph
